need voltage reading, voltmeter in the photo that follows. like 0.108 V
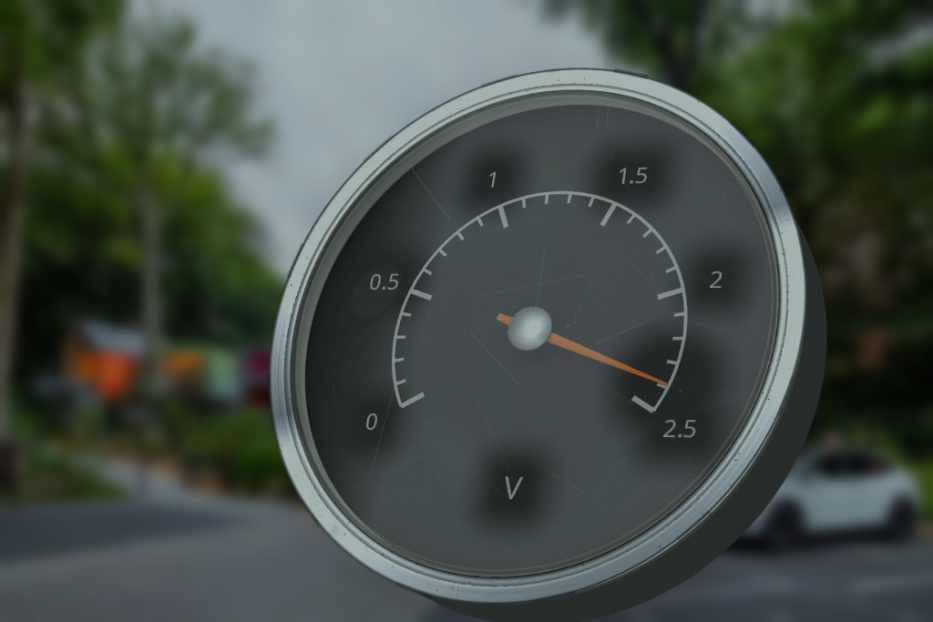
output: 2.4 V
